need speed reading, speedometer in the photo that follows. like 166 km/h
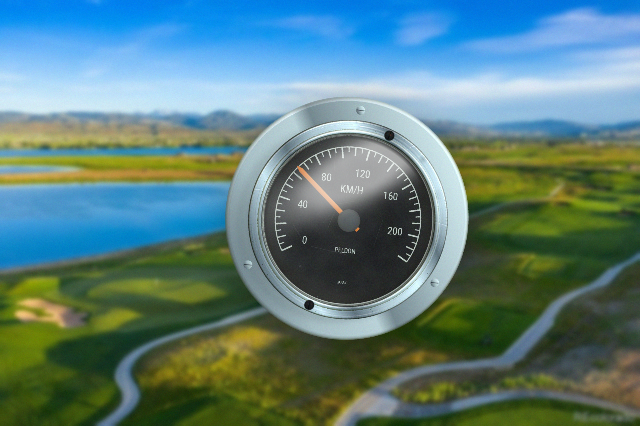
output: 65 km/h
